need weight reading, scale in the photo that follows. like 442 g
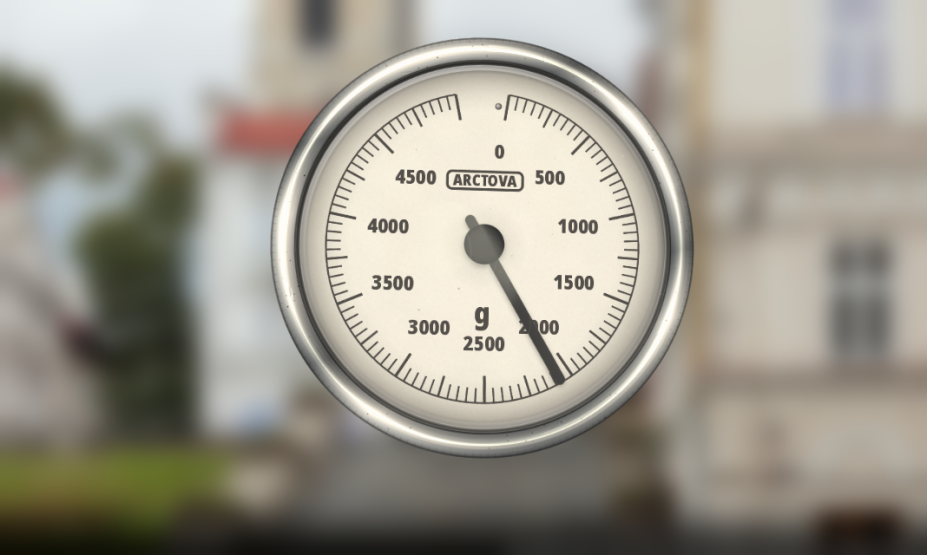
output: 2075 g
